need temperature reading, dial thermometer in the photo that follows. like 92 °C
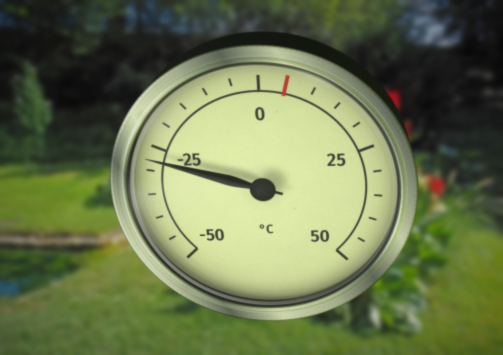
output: -27.5 °C
